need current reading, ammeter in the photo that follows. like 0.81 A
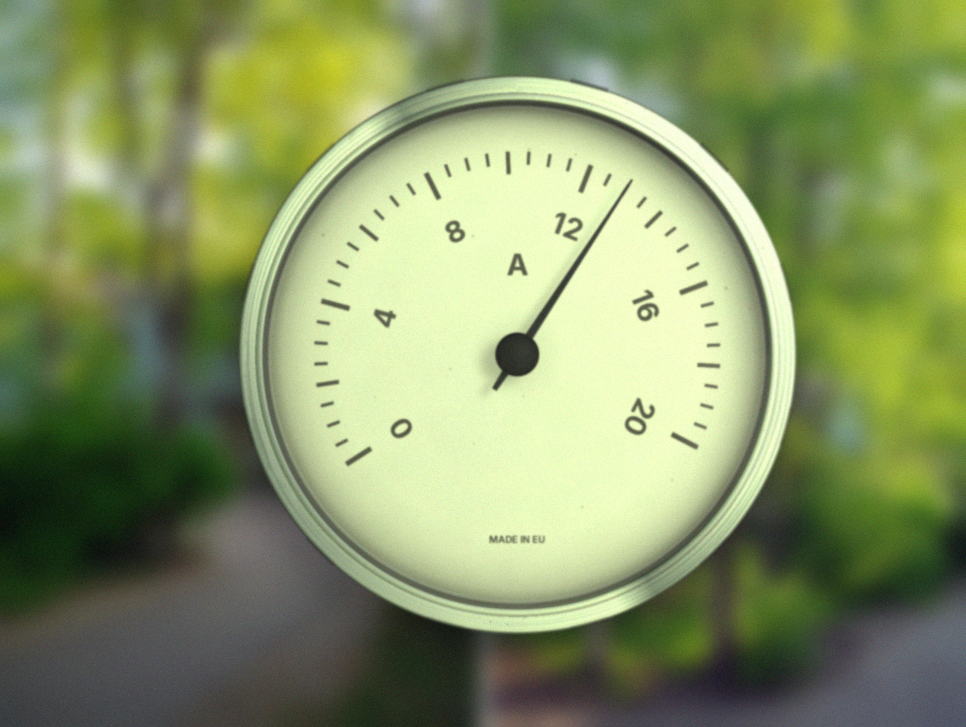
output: 13 A
